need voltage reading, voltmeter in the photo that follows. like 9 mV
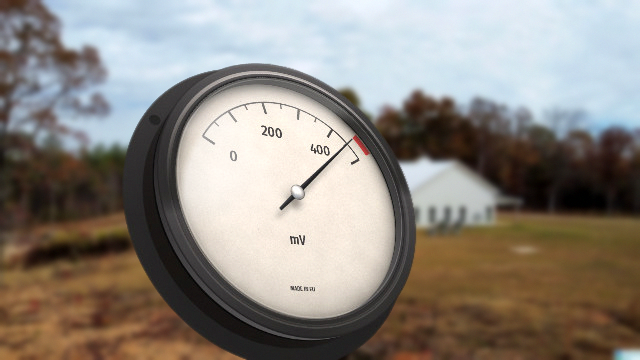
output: 450 mV
